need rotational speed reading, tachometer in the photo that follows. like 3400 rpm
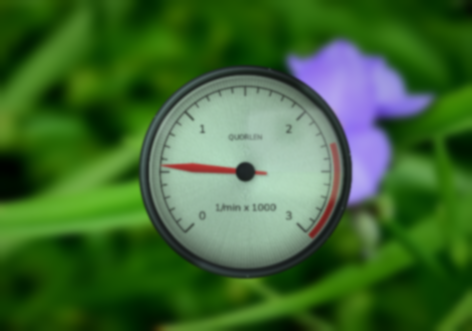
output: 550 rpm
